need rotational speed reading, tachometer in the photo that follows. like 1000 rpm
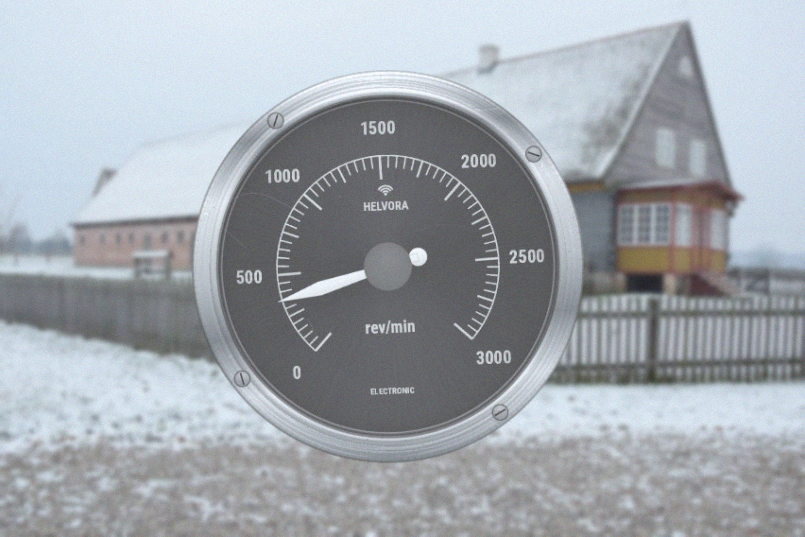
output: 350 rpm
